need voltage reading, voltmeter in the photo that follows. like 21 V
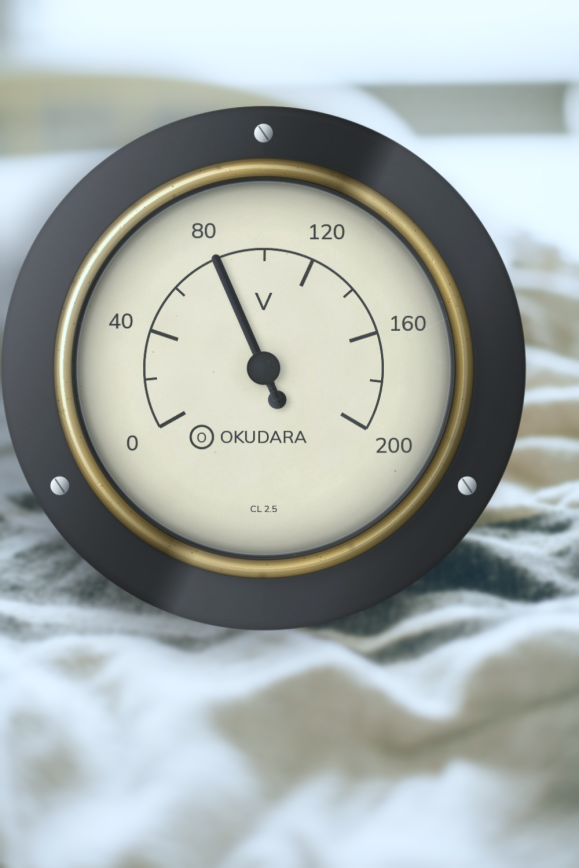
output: 80 V
